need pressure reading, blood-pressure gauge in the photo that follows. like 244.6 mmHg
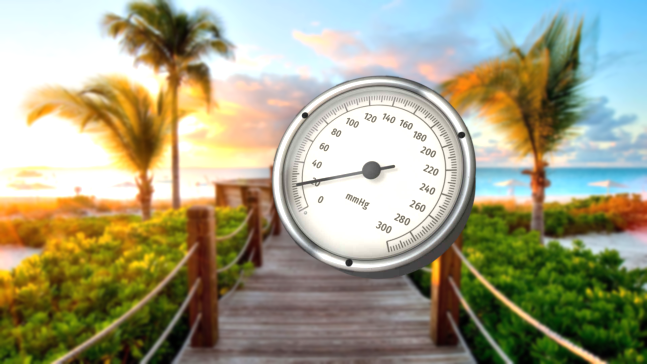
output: 20 mmHg
